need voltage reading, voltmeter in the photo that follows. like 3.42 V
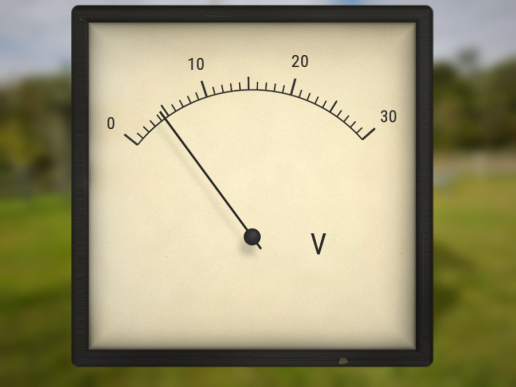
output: 4.5 V
